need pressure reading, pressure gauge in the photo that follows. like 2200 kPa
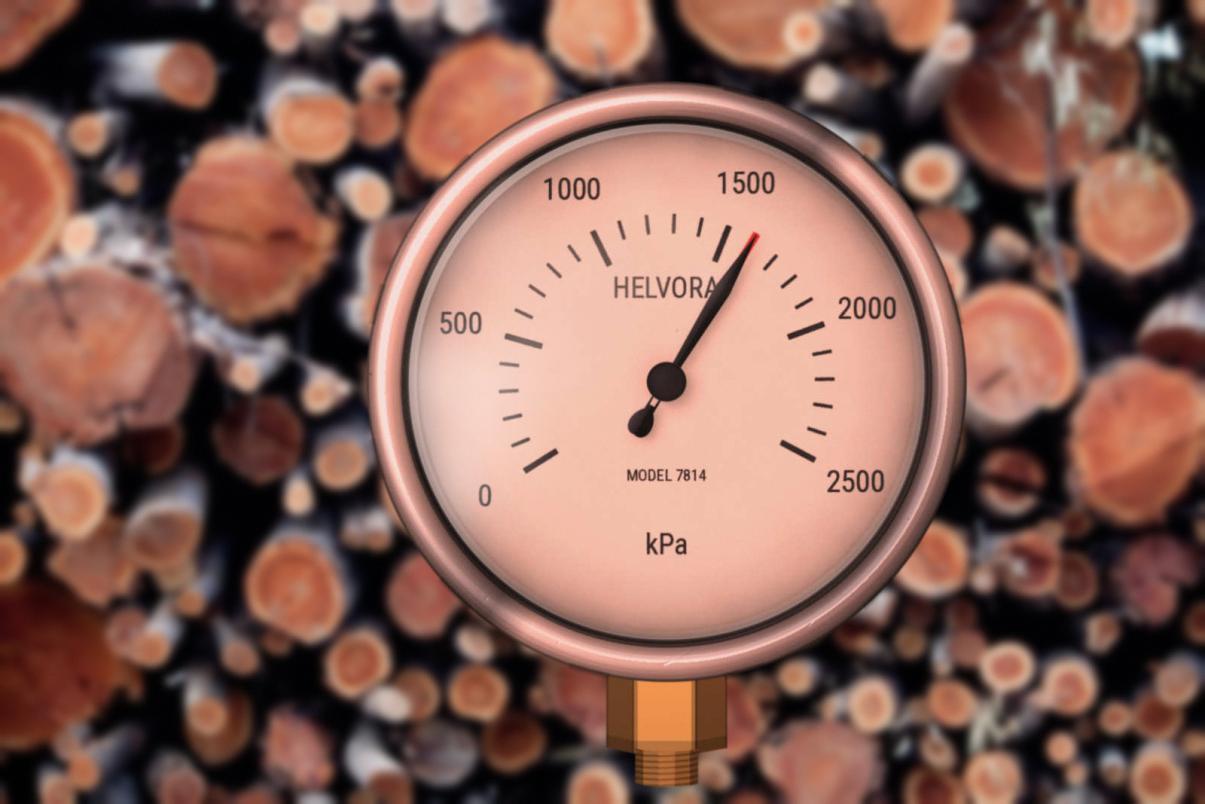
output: 1600 kPa
